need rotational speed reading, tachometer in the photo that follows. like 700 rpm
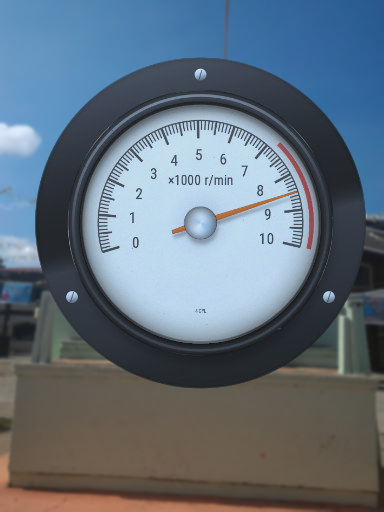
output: 8500 rpm
